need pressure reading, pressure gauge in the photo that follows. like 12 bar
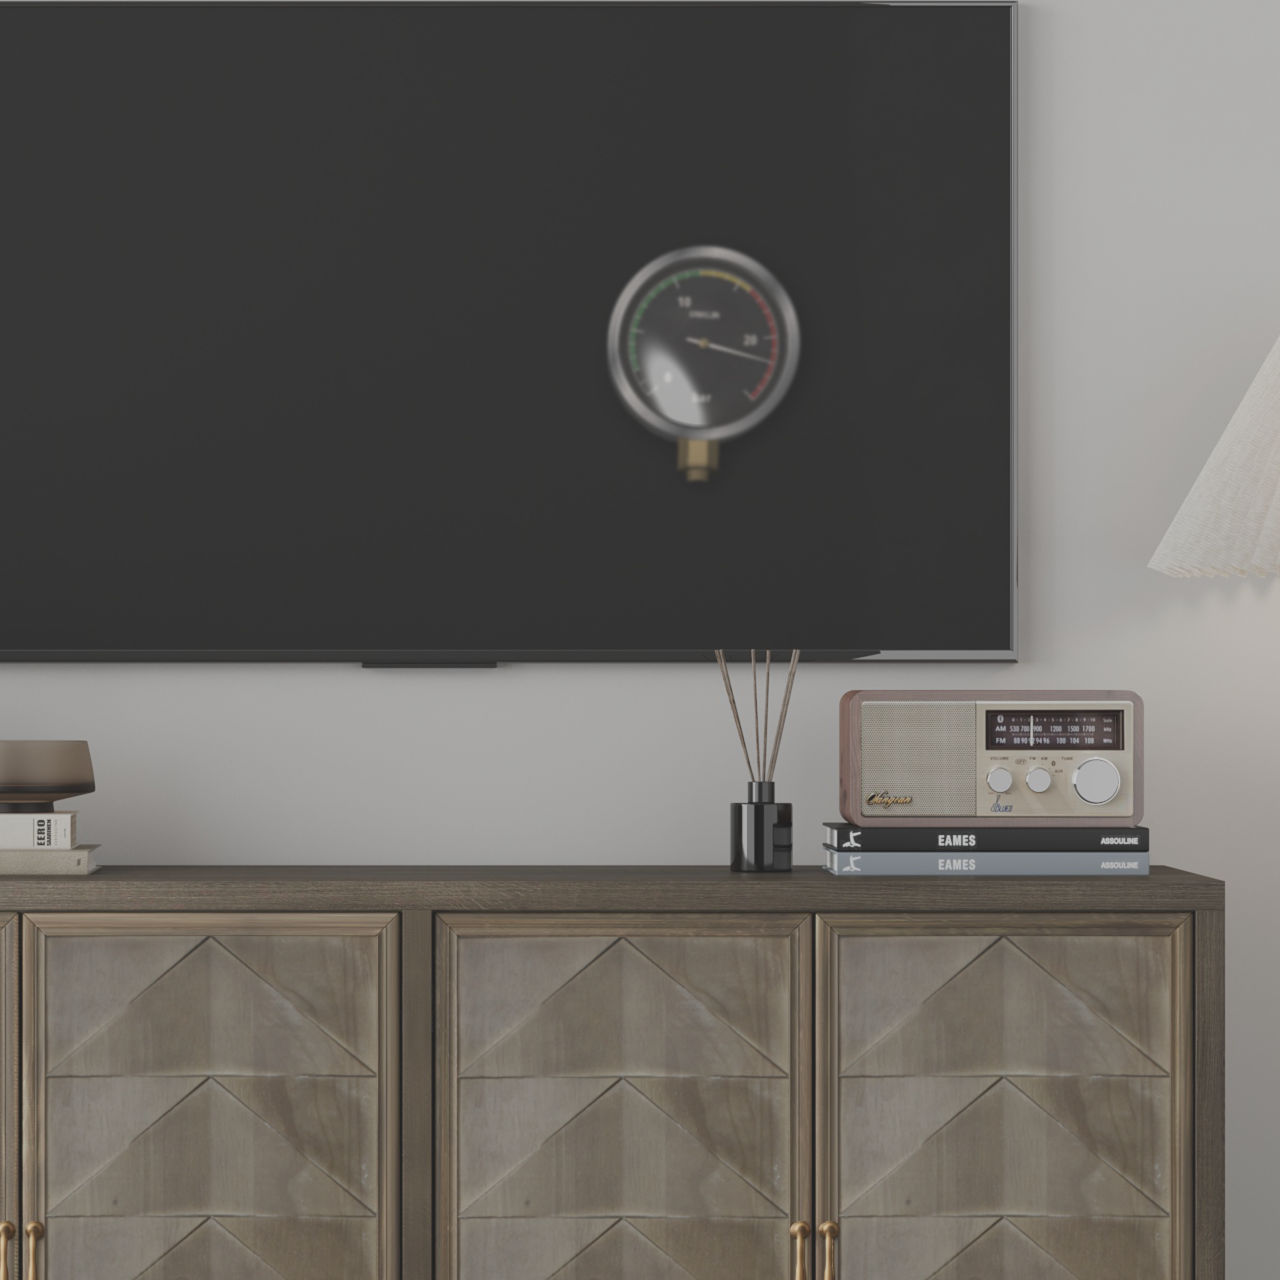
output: 22 bar
